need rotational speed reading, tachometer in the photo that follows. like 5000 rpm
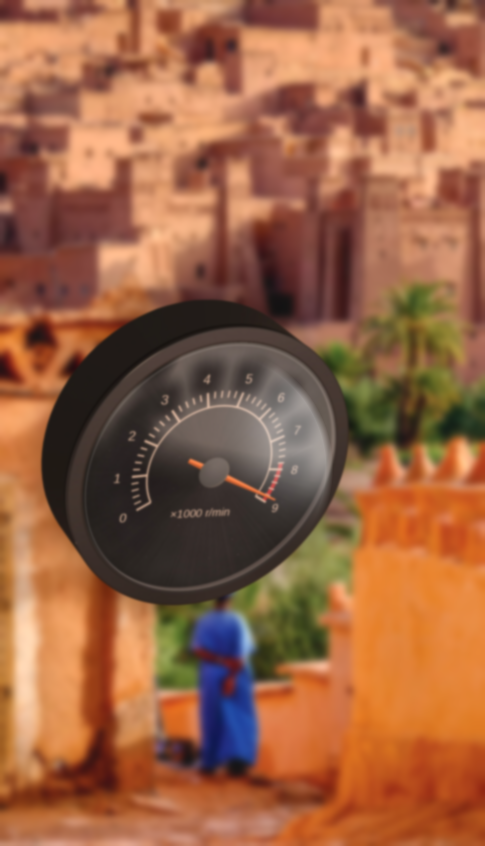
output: 8800 rpm
